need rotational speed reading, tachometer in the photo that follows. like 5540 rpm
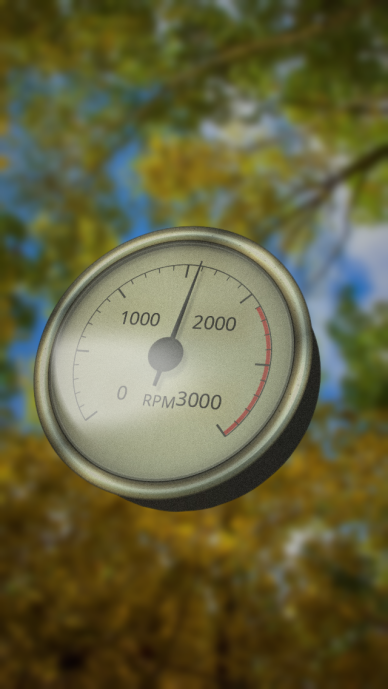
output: 1600 rpm
